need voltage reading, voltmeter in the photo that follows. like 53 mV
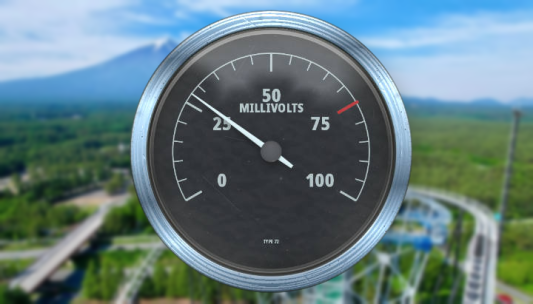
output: 27.5 mV
